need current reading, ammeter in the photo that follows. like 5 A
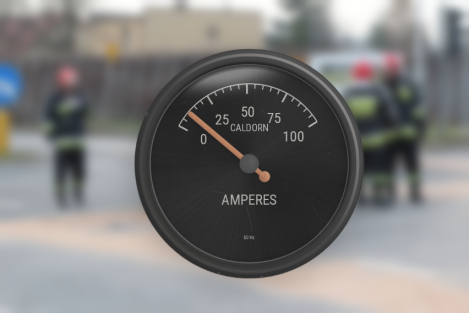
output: 10 A
